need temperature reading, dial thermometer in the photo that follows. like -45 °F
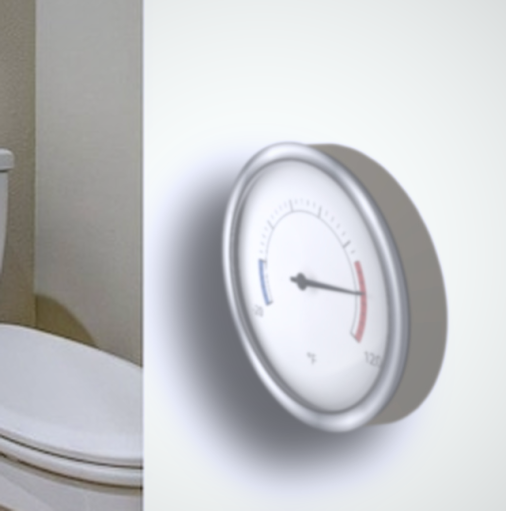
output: 100 °F
